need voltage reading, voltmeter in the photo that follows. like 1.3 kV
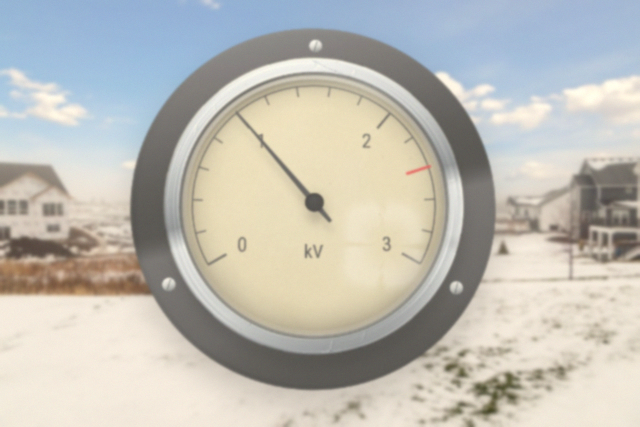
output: 1 kV
